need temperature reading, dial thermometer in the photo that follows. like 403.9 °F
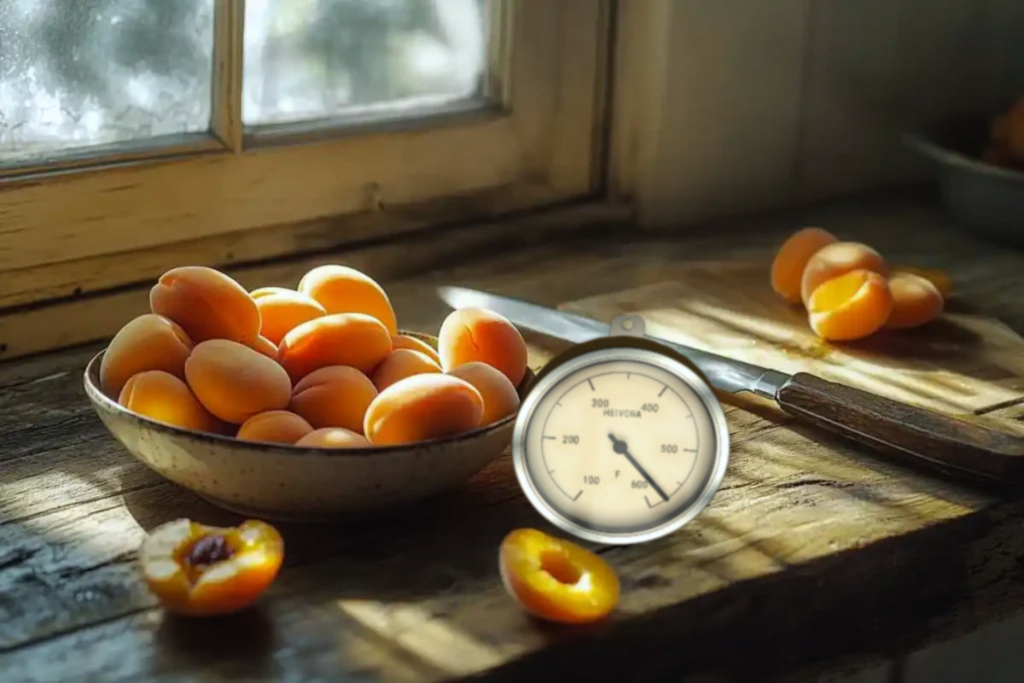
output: 575 °F
